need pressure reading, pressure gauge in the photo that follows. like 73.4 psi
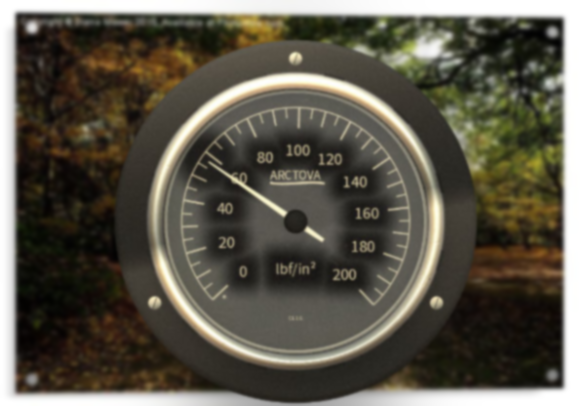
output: 57.5 psi
